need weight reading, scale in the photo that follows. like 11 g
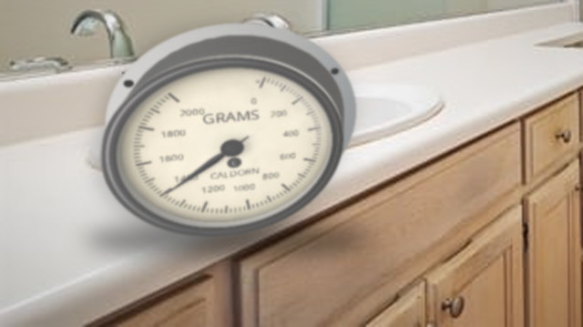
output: 1400 g
